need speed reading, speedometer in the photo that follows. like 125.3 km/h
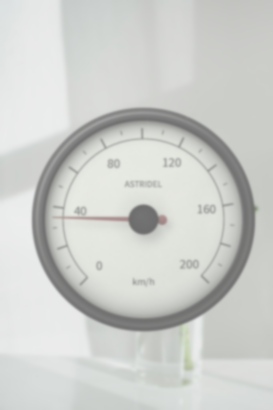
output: 35 km/h
